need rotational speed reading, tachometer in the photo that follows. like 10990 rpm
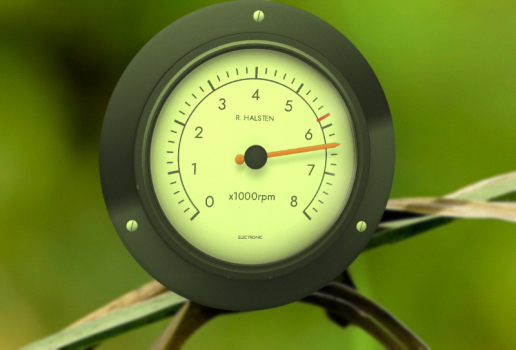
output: 6400 rpm
